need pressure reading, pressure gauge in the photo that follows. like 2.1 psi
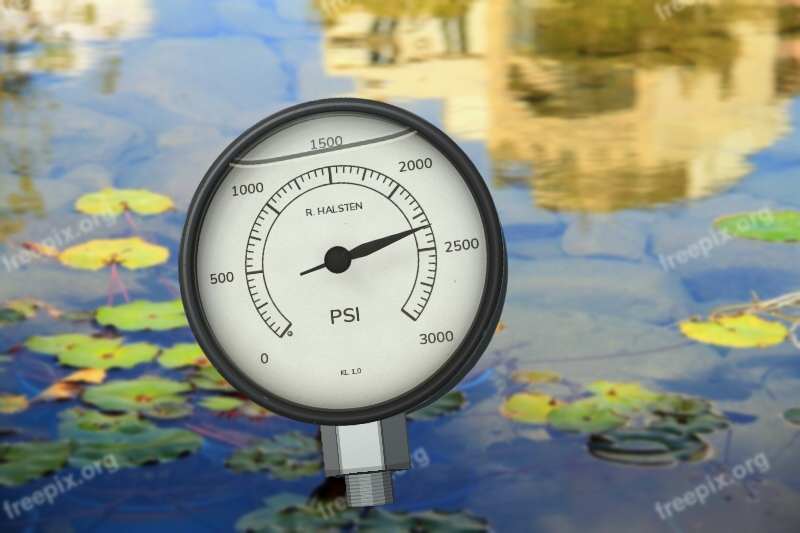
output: 2350 psi
